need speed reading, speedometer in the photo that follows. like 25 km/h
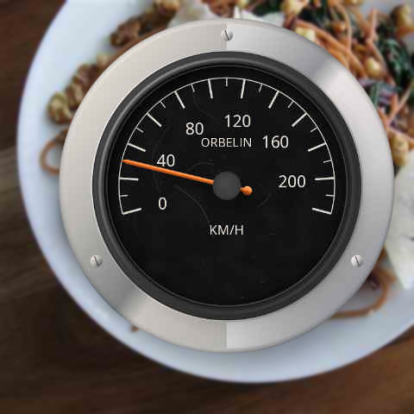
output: 30 km/h
